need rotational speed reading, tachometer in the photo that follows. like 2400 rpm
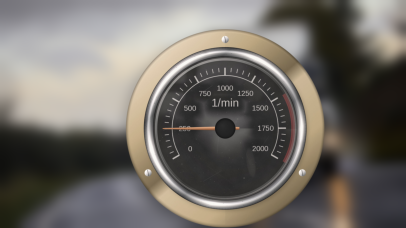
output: 250 rpm
